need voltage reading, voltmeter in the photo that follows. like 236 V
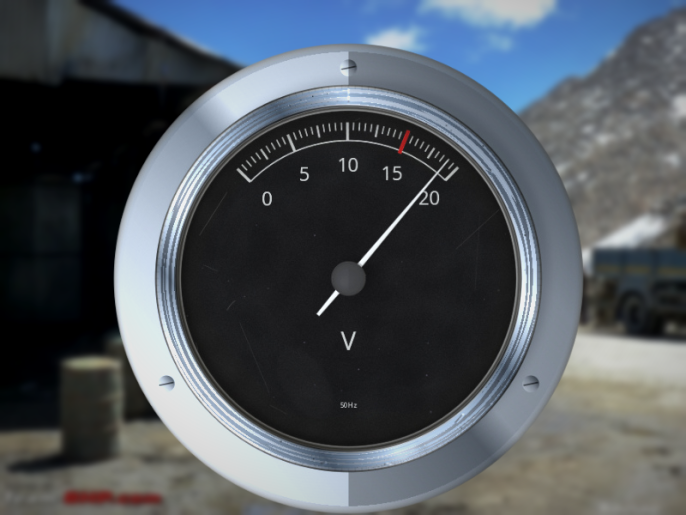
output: 19 V
